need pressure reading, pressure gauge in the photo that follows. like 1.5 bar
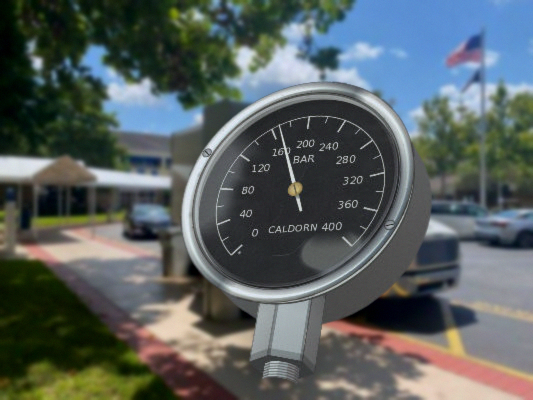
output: 170 bar
